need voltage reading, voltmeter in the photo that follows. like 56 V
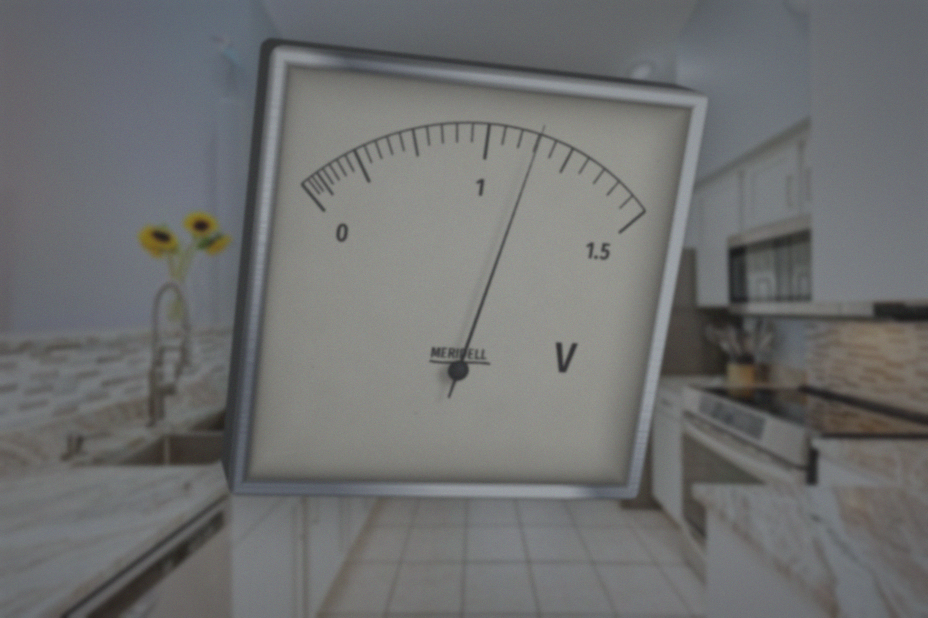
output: 1.15 V
